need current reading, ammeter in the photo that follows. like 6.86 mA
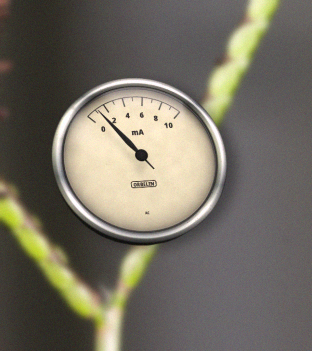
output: 1 mA
